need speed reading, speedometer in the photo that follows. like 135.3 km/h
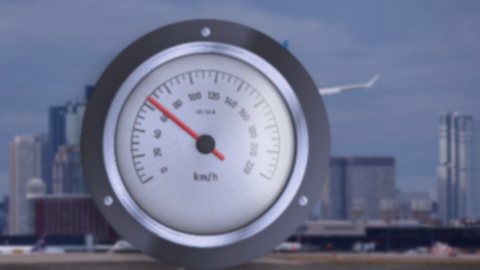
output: 65 km/h
